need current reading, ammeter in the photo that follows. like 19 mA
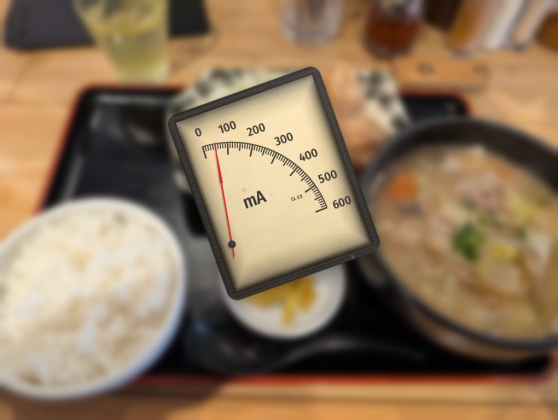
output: 50 mA
